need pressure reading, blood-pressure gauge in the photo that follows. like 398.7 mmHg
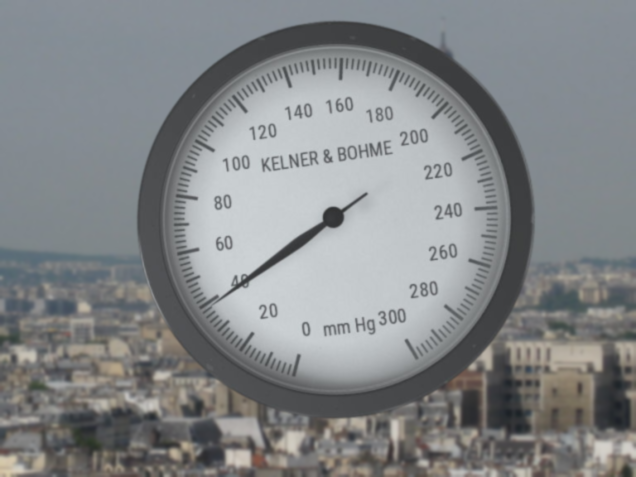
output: 38 mmHg
